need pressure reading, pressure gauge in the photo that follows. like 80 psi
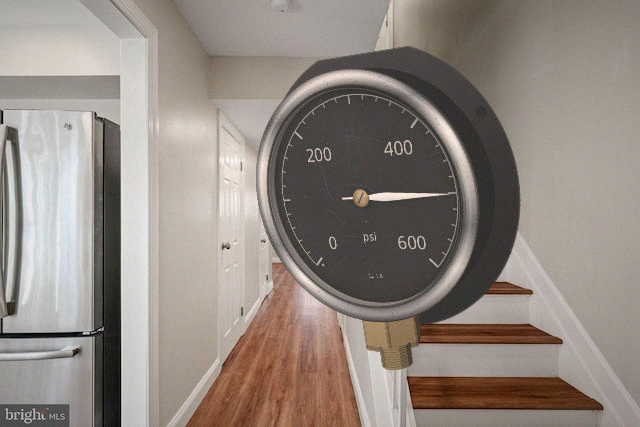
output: 500 psi
